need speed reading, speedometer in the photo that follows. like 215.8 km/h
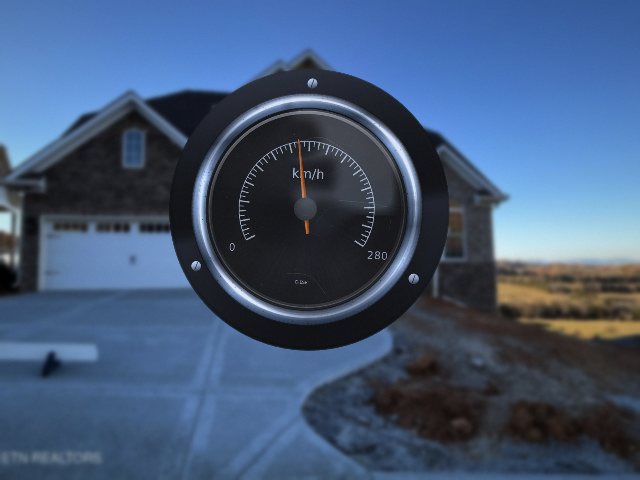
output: 130 km/h
